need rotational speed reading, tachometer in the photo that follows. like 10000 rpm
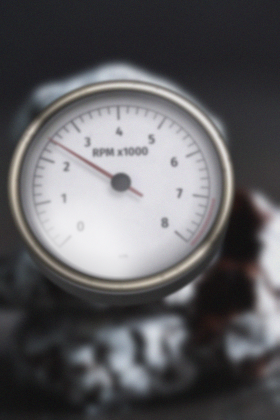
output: 2400 rpm
